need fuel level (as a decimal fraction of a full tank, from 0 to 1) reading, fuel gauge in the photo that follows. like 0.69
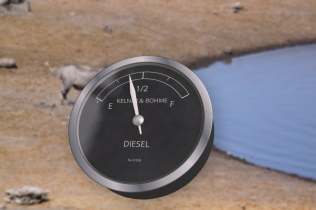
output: 0.375
